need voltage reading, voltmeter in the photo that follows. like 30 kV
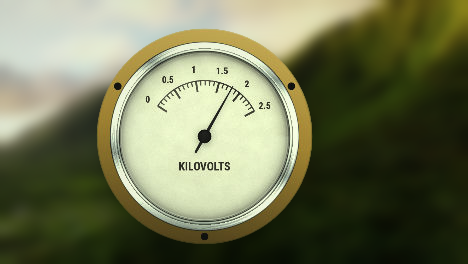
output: 1.8 kV
